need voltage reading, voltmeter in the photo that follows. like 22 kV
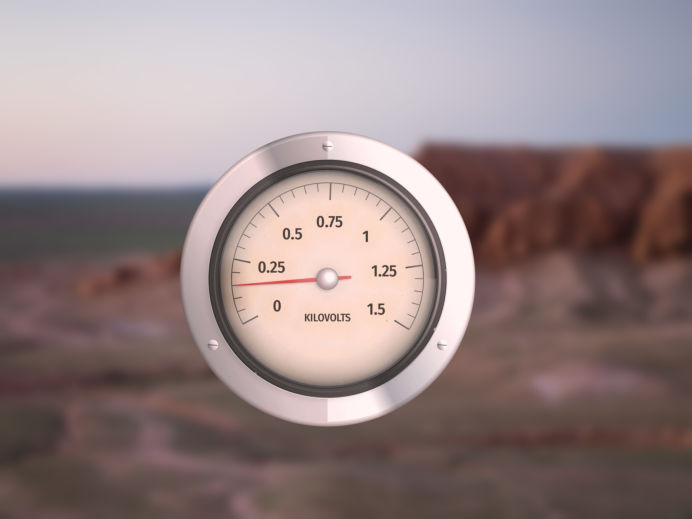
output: 0.15 kV
